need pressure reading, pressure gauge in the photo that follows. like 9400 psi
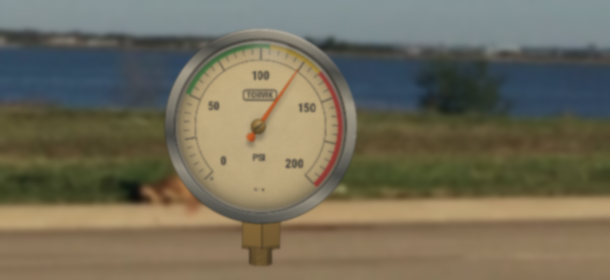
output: 125 psi
